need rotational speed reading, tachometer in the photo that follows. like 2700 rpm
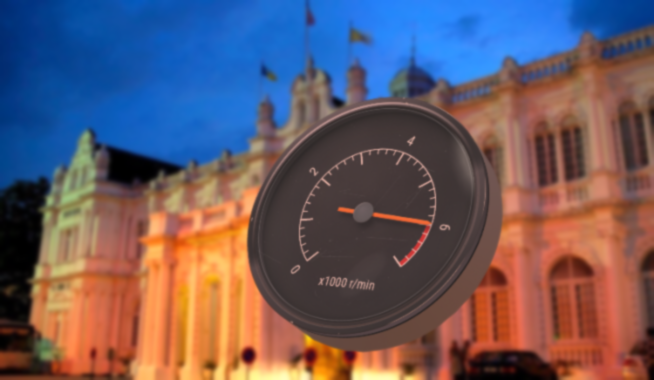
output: 6000 rpm
